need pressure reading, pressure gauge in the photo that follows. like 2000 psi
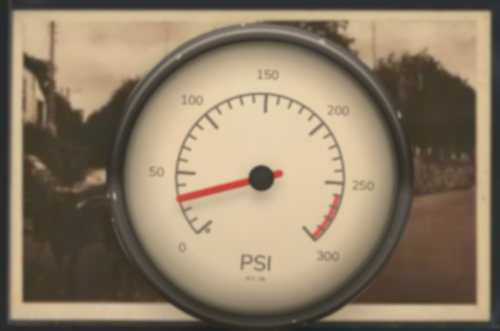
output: 30 psi
